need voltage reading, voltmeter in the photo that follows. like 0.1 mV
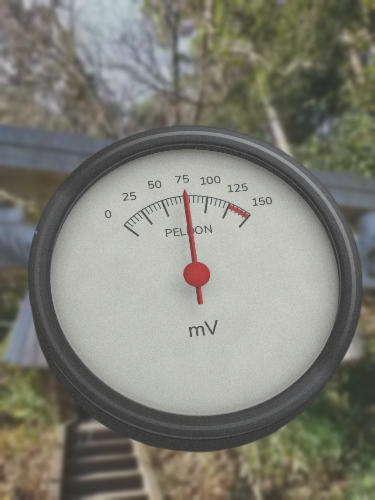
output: 75 mV
